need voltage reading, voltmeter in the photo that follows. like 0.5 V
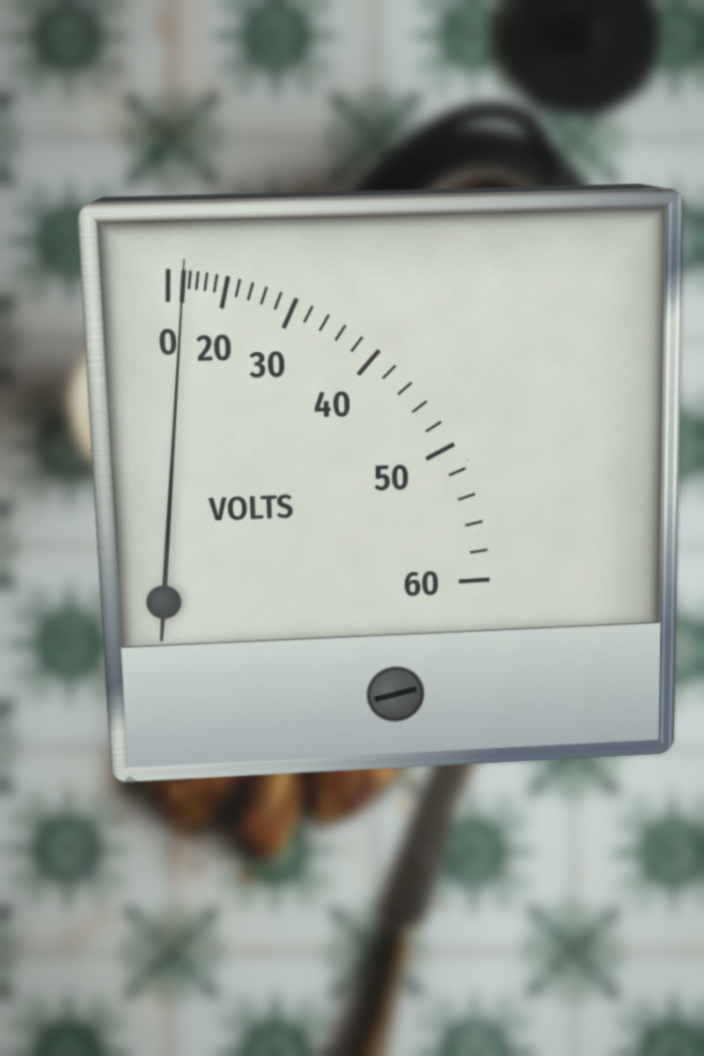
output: 10 V
